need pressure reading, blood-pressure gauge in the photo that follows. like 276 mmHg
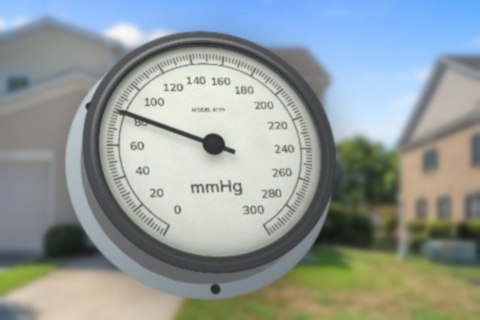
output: 80 mmHg
